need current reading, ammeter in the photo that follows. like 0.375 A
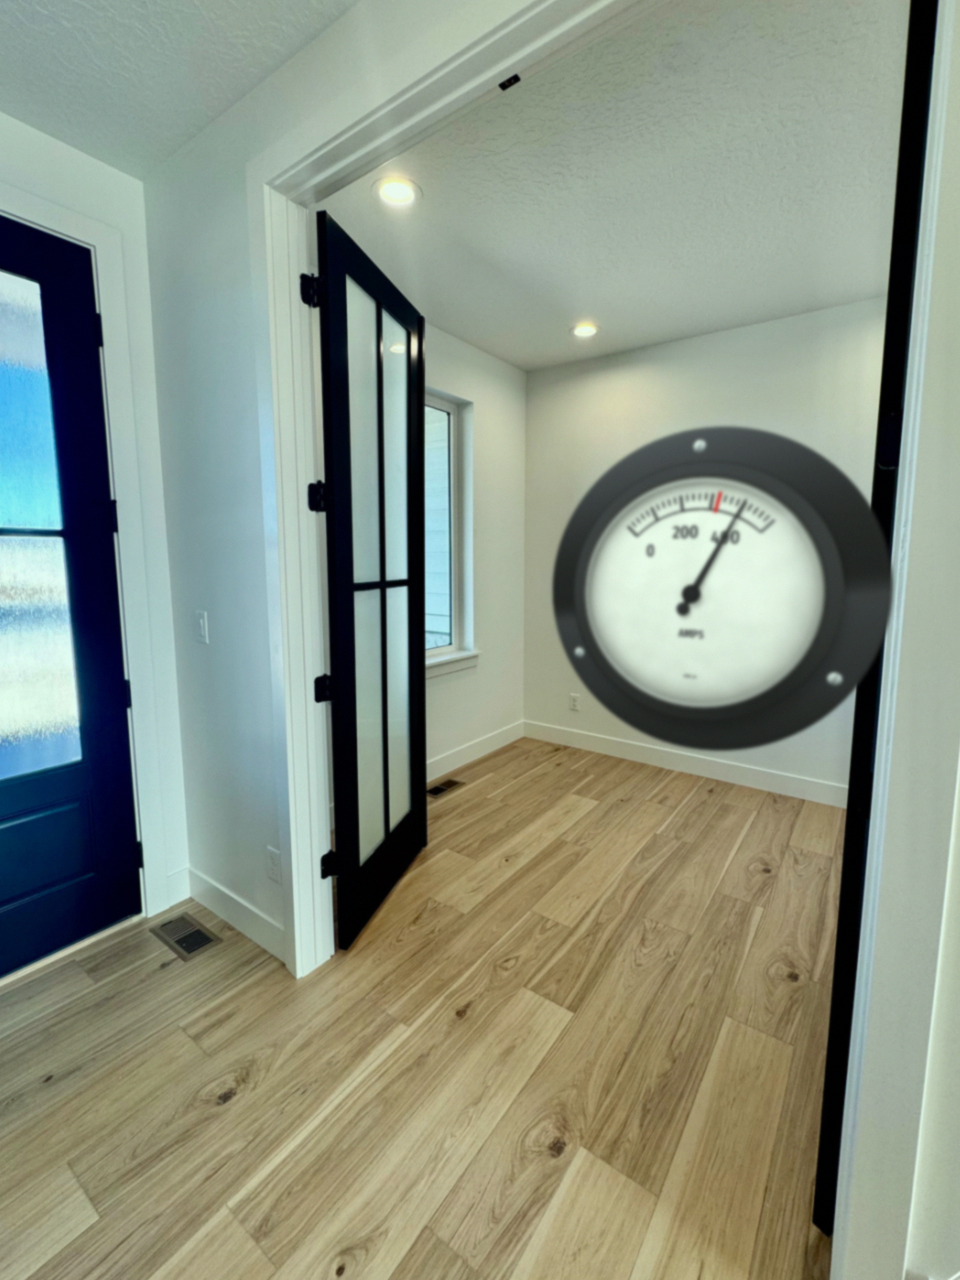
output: 400 A
